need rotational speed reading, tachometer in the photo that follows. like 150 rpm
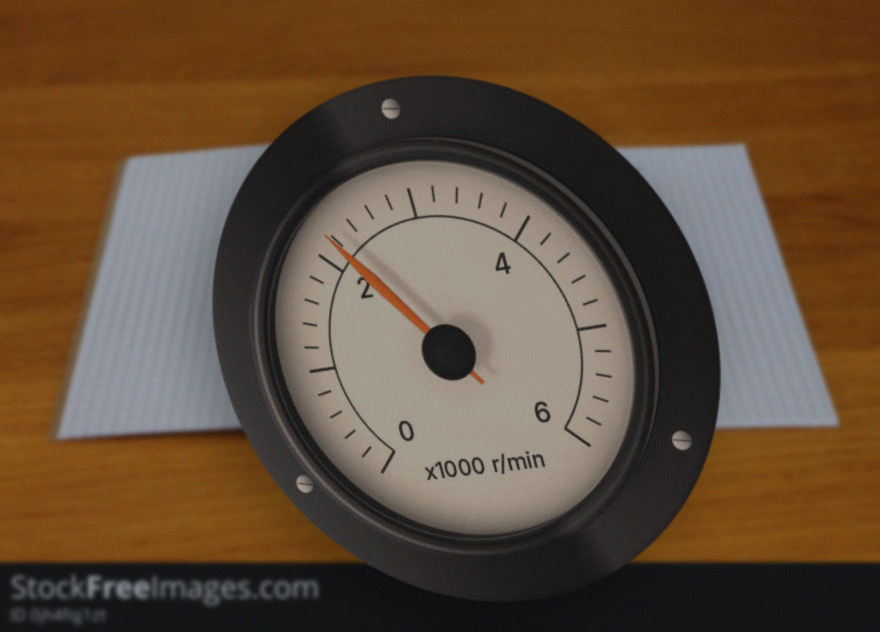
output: 2200 rpm
